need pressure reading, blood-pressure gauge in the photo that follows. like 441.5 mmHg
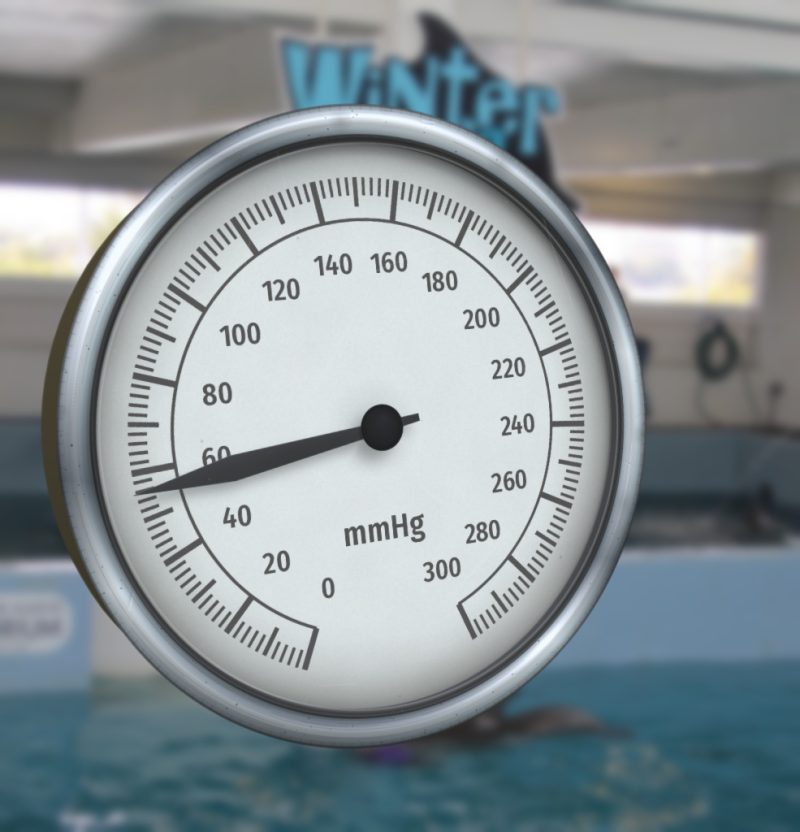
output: 56 mmHg
